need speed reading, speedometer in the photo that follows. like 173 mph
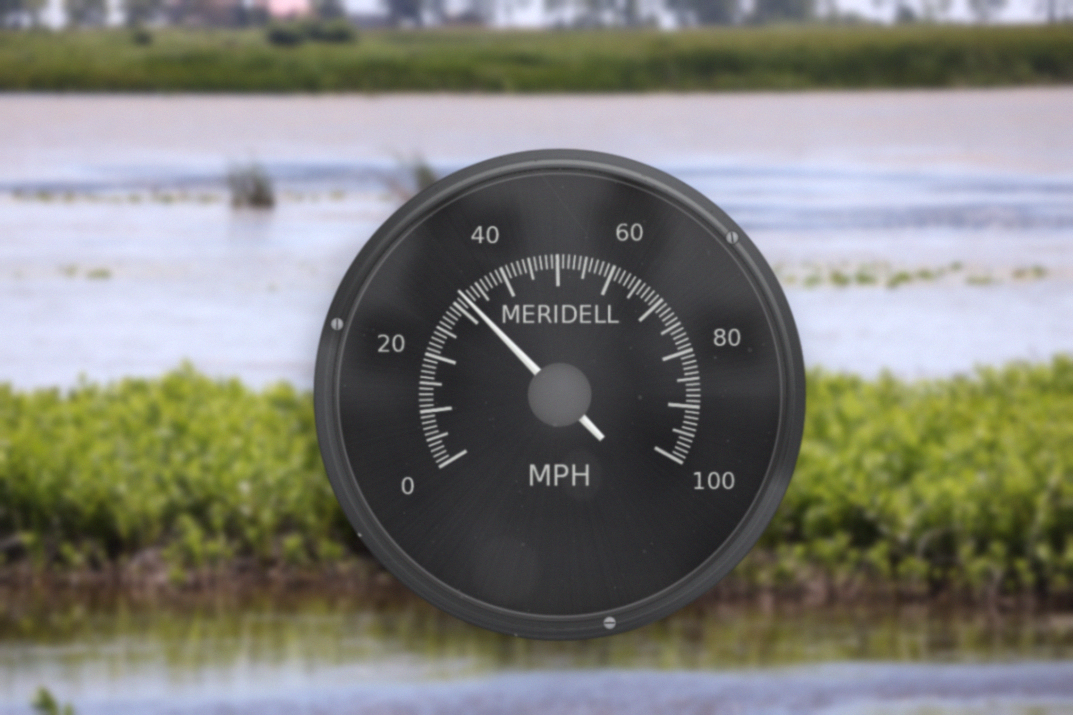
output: 32 mph
